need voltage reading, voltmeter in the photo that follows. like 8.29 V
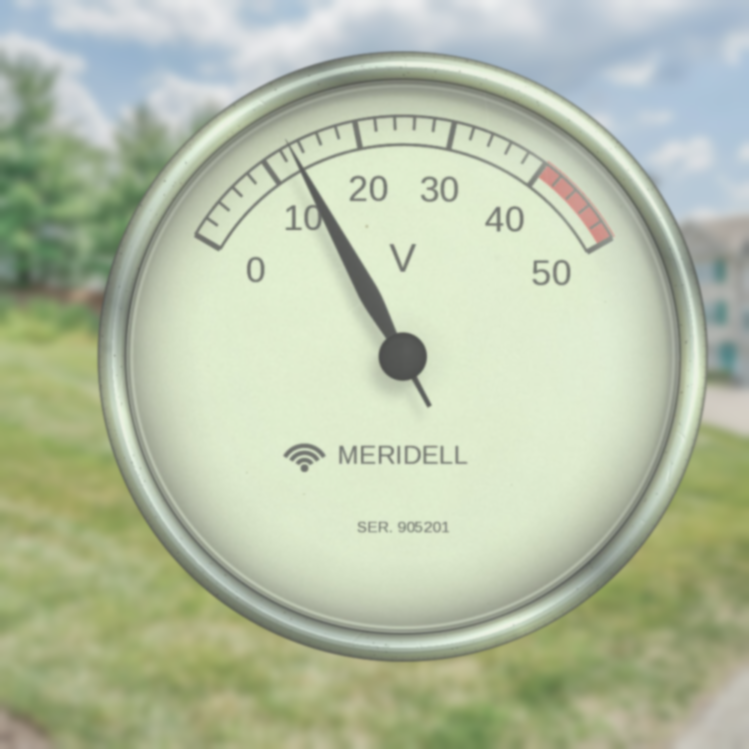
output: 13 V
